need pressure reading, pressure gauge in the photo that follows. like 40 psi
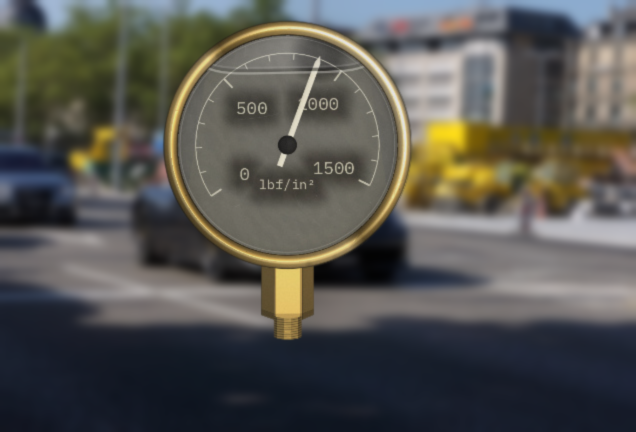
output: 900 psi
